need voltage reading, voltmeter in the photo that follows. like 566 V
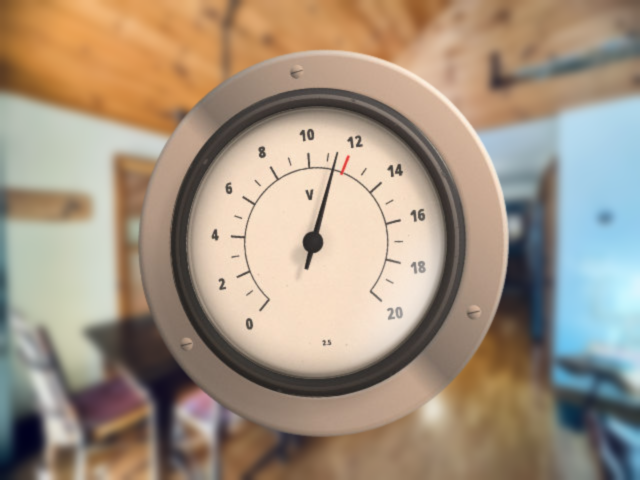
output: 11.5 V
